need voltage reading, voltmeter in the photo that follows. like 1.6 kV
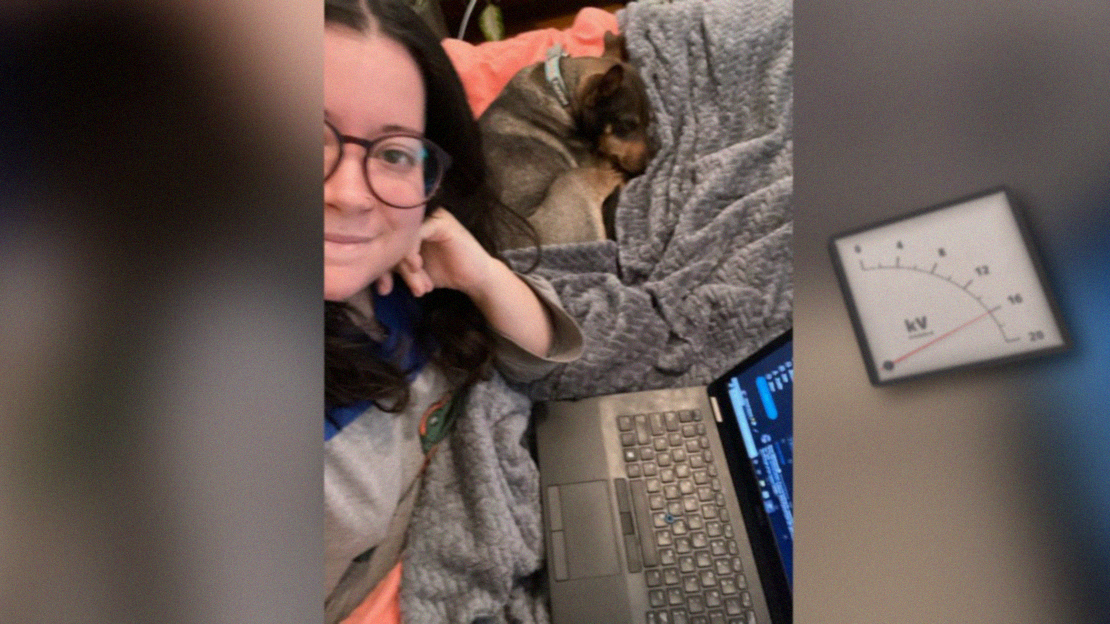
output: 16 kV
